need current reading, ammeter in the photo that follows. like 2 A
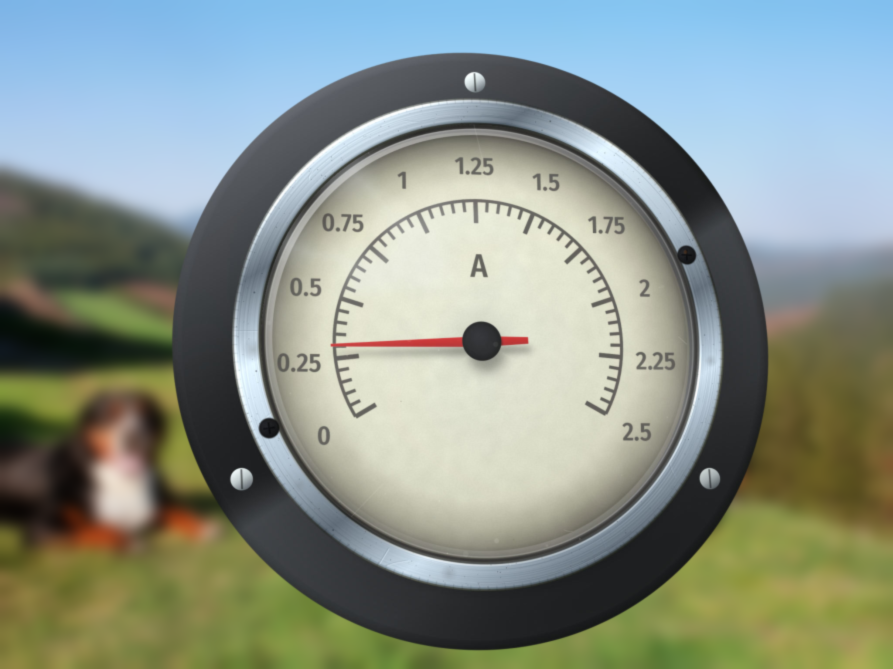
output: 0.3 A
